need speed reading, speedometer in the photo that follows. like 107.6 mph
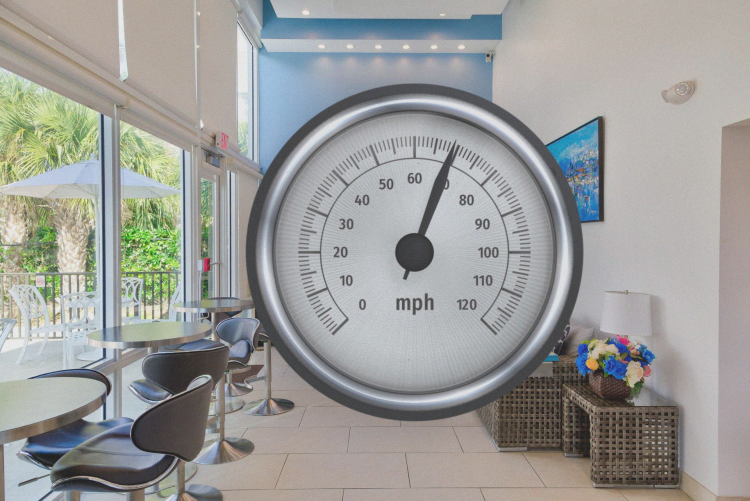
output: 69 mph
